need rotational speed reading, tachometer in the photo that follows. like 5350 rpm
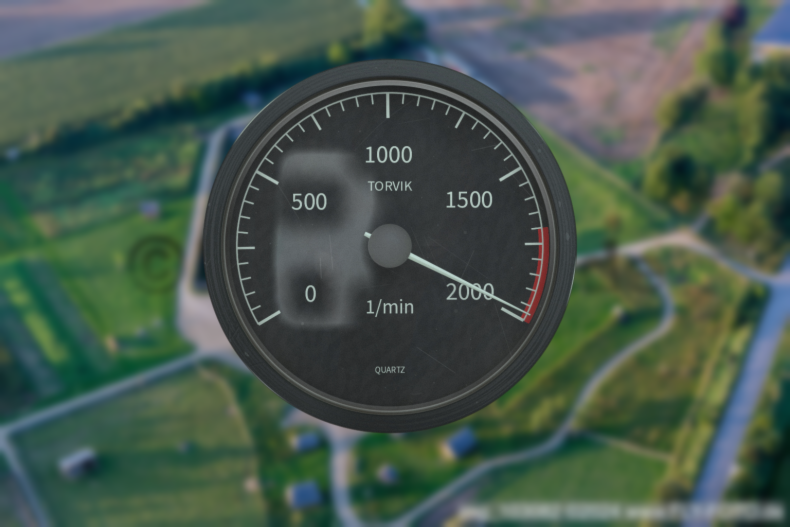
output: 1975 rpm
